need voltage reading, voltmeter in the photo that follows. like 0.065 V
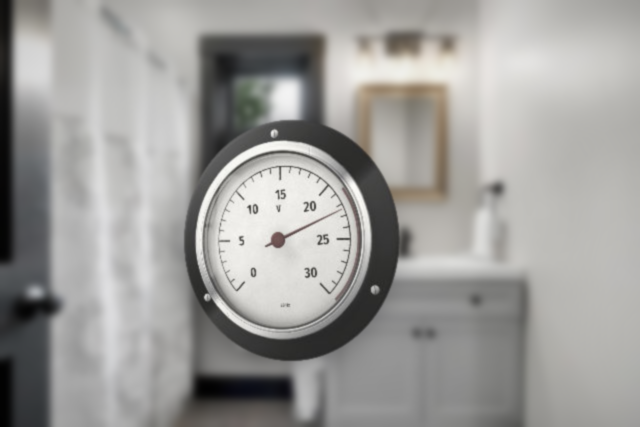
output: 22.5 V
